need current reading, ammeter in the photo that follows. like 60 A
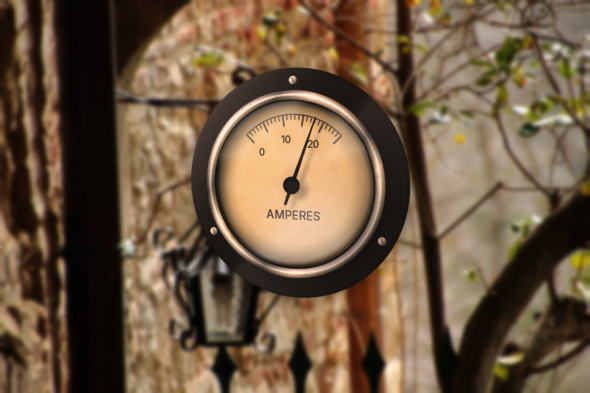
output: 18 A
